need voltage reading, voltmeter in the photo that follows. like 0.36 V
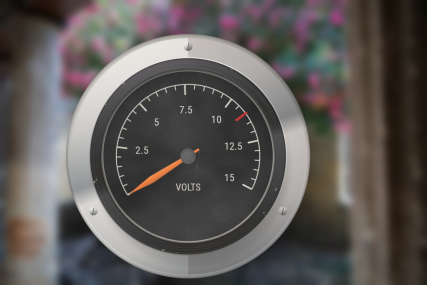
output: 0 V
